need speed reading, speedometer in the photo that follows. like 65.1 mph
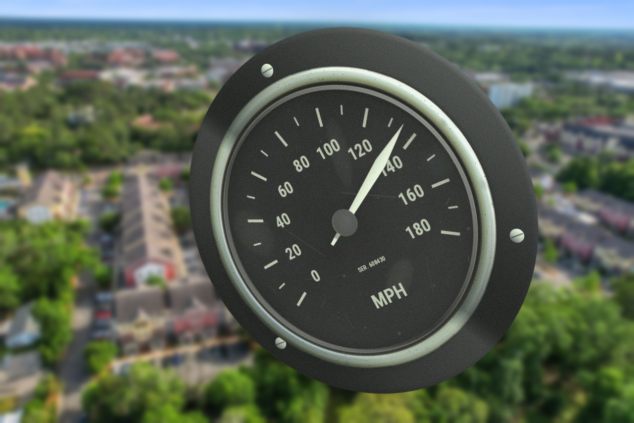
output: 135 mph
